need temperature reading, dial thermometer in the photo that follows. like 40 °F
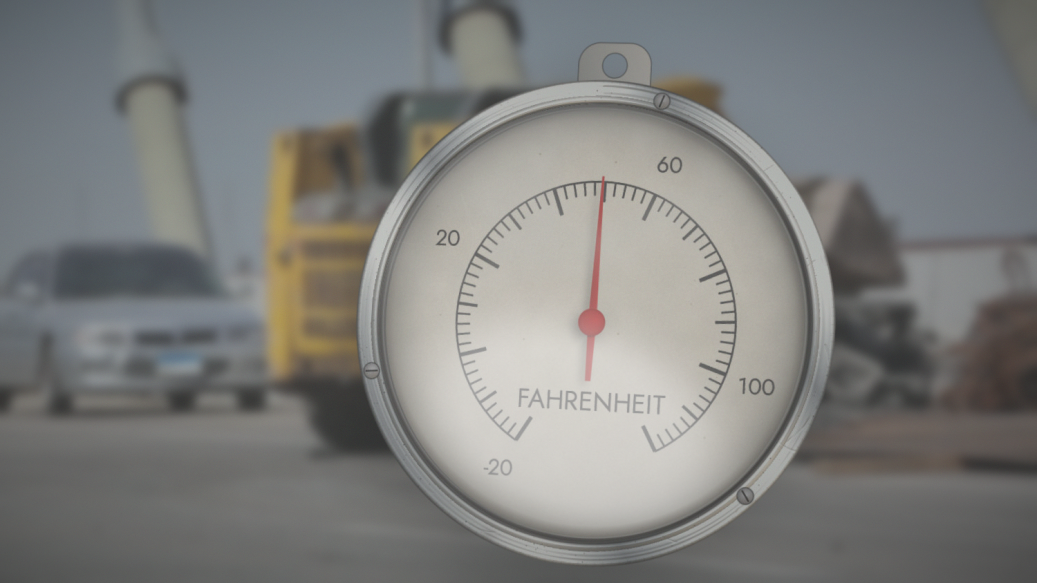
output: 50 °F
